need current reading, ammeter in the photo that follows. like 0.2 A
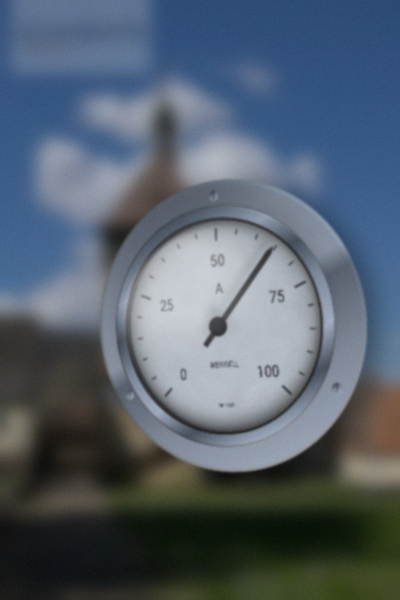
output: 65 A
